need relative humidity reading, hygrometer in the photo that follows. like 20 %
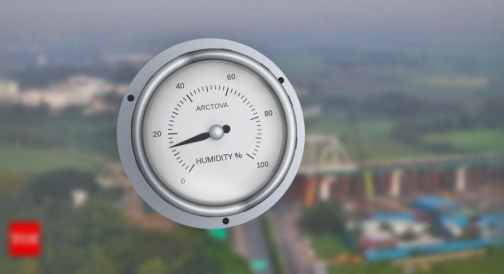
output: 14 %
